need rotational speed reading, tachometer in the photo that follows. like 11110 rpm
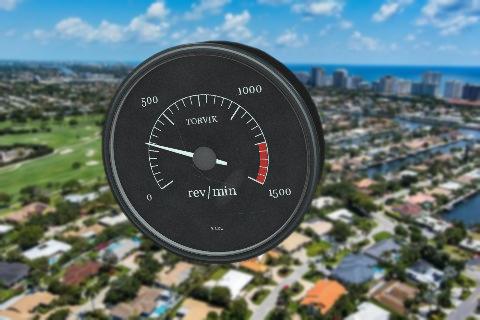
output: 300 rpm
